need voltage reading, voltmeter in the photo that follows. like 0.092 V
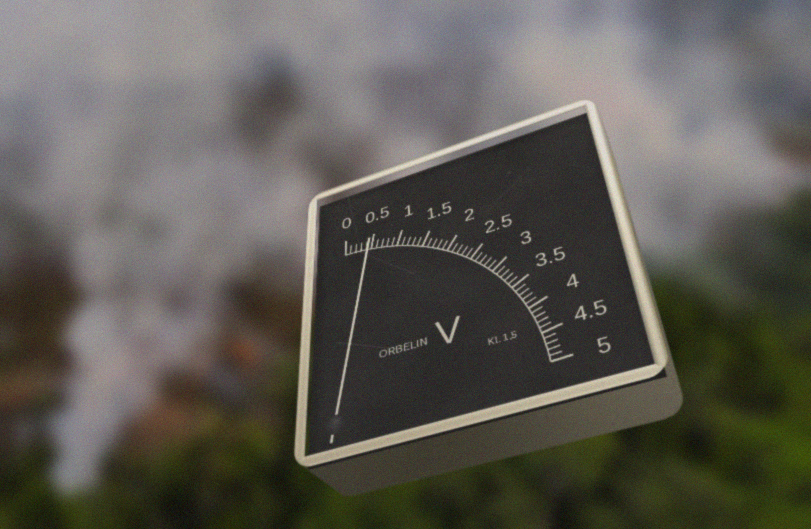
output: 0.5 V
